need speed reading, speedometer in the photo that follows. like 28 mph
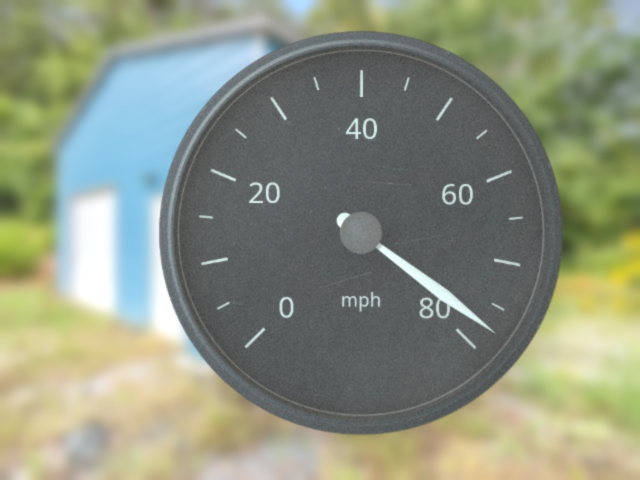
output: 77.5 mph
